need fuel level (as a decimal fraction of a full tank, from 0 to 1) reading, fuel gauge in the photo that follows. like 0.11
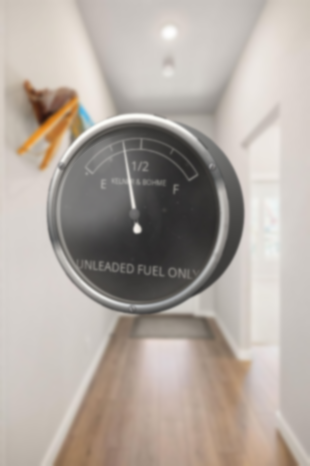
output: 0.375
